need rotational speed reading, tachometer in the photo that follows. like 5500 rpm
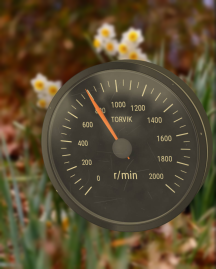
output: 800 rpm
